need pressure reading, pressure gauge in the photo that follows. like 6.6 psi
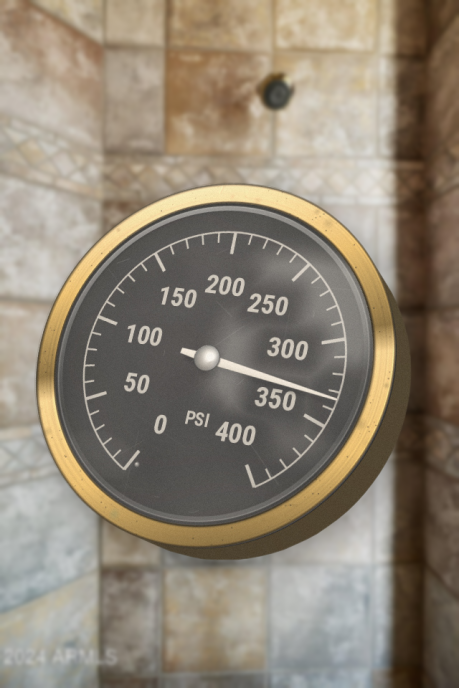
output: 335 psi
